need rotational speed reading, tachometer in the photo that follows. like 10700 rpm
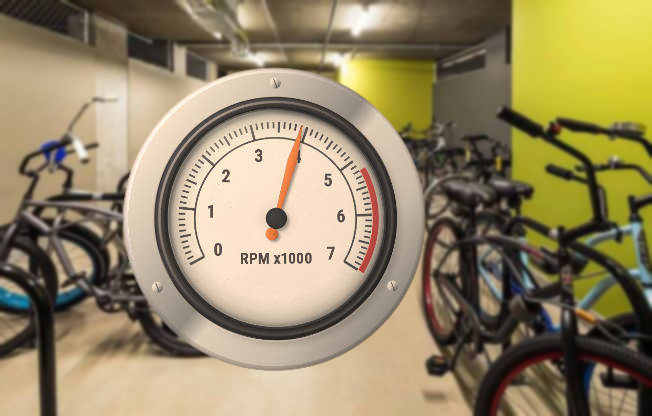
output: 3900 rpm
